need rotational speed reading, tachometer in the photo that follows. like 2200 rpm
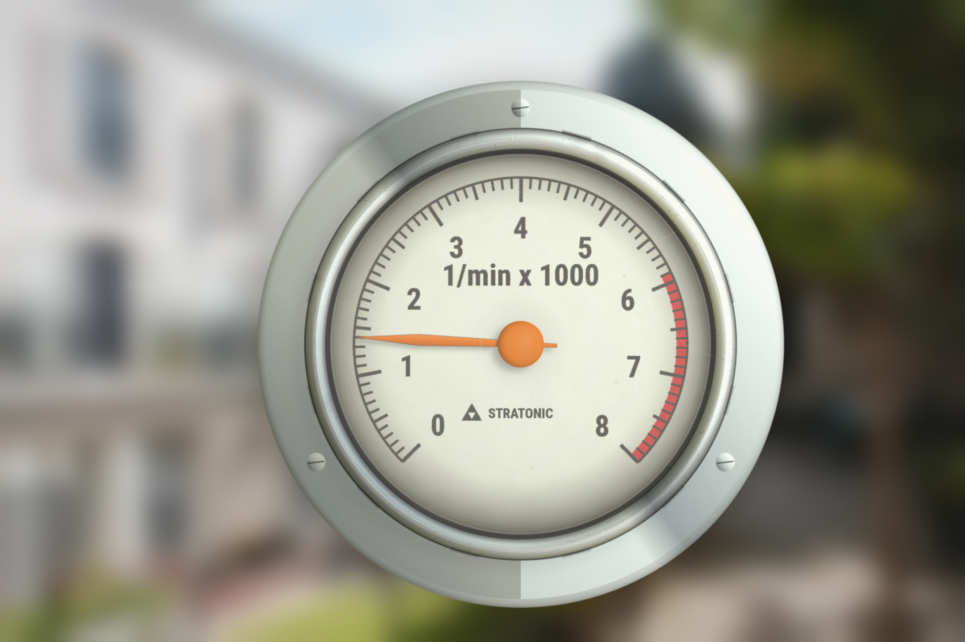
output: 1400 rpm
